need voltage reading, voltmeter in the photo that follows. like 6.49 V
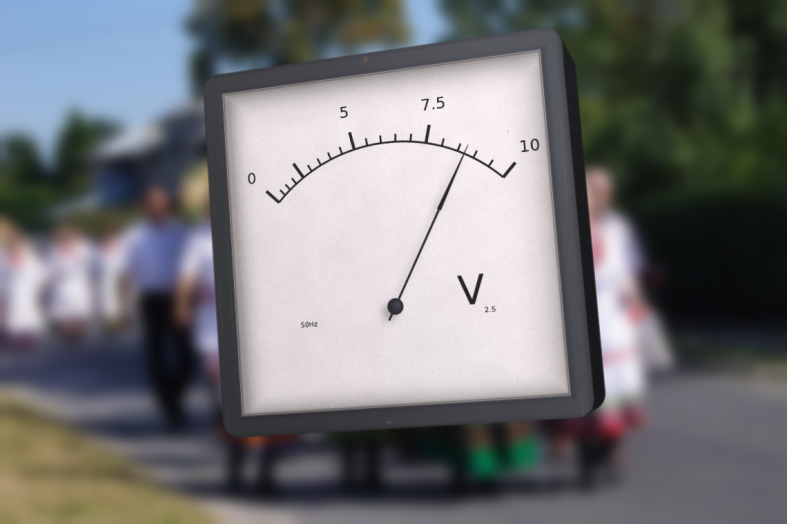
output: 8.75 V
